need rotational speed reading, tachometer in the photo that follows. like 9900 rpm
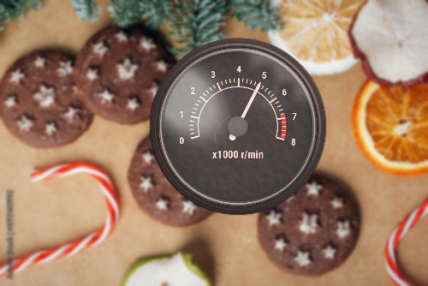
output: 5000 rpm
